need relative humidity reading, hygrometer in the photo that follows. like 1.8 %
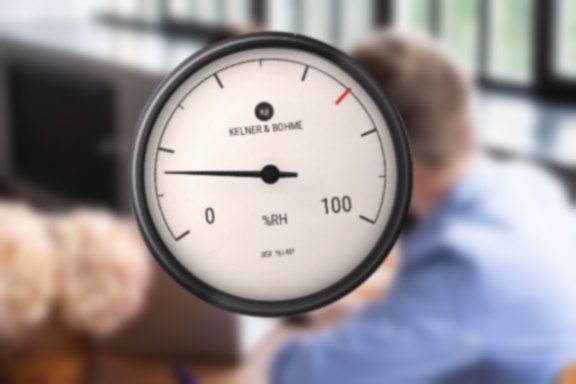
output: 15 %
